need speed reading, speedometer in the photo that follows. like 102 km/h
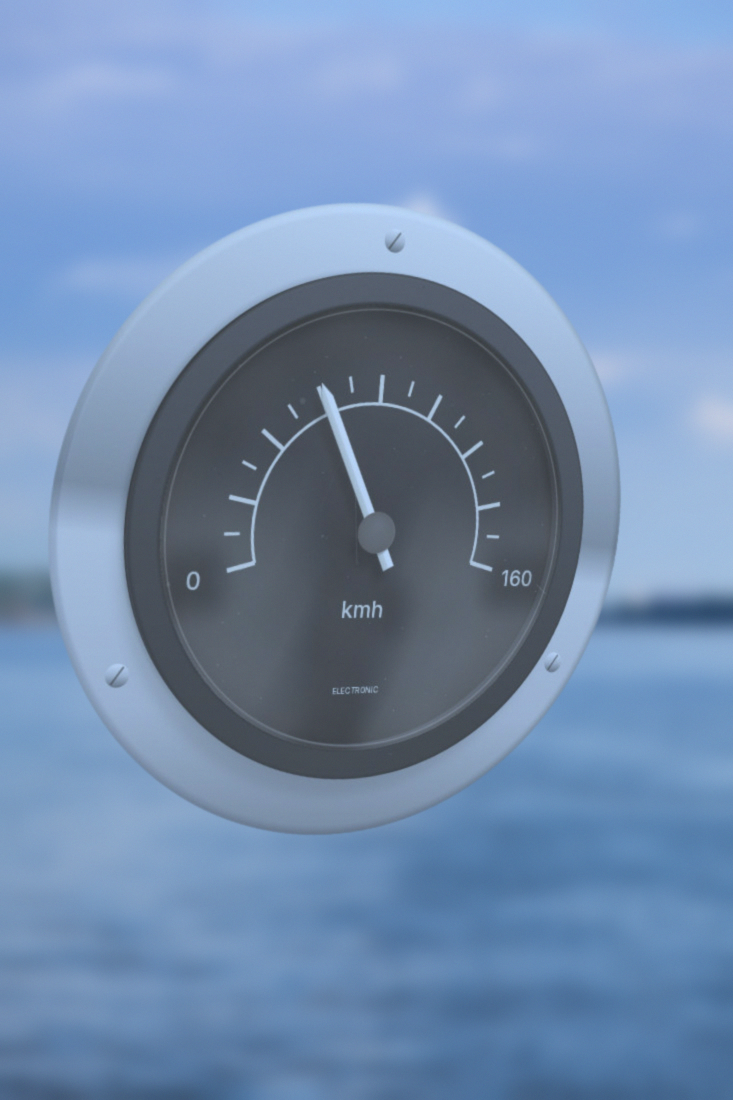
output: 60 km/h
